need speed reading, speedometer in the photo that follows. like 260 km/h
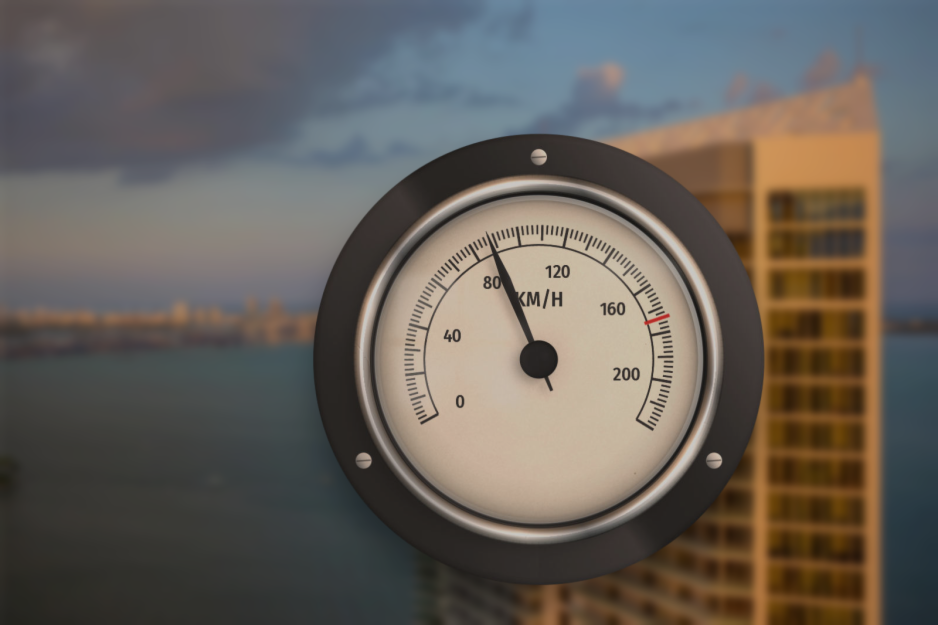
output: 88 km/h
